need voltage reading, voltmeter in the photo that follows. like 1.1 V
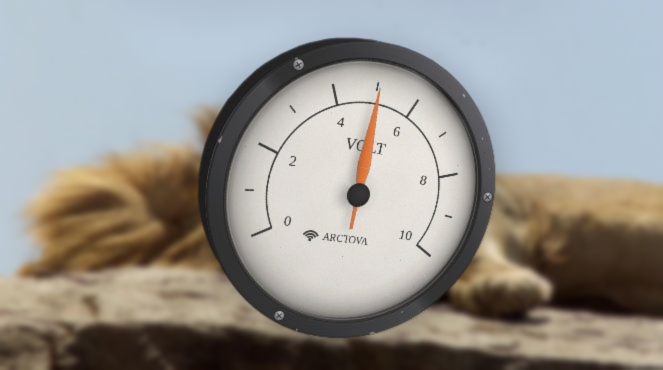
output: 5 V
